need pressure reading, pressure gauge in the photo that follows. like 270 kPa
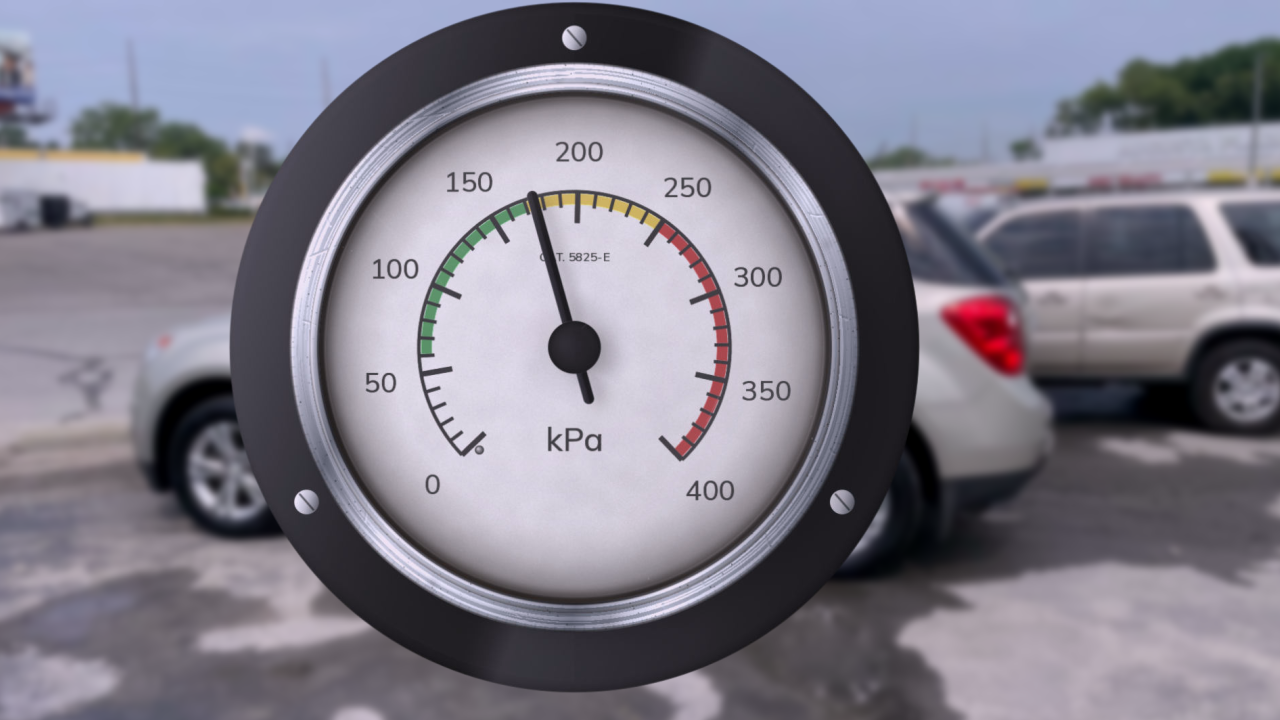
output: 175 kPa
